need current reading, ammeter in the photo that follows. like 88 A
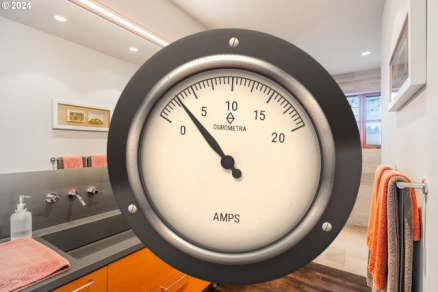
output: 3 A
